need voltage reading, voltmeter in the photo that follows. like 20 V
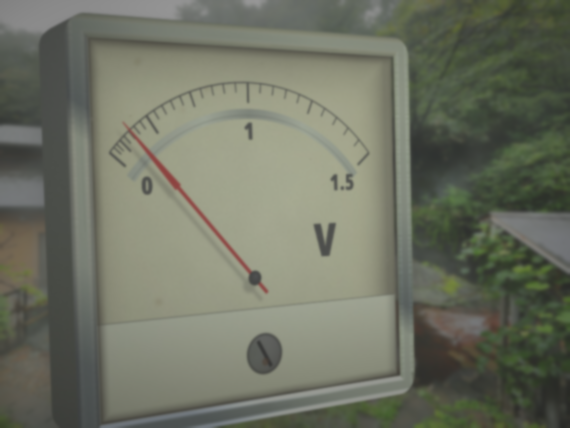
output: 0.35 V
